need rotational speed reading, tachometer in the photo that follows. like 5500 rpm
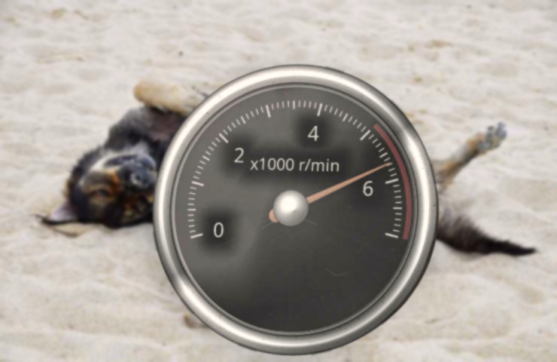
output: 5700 rpm
